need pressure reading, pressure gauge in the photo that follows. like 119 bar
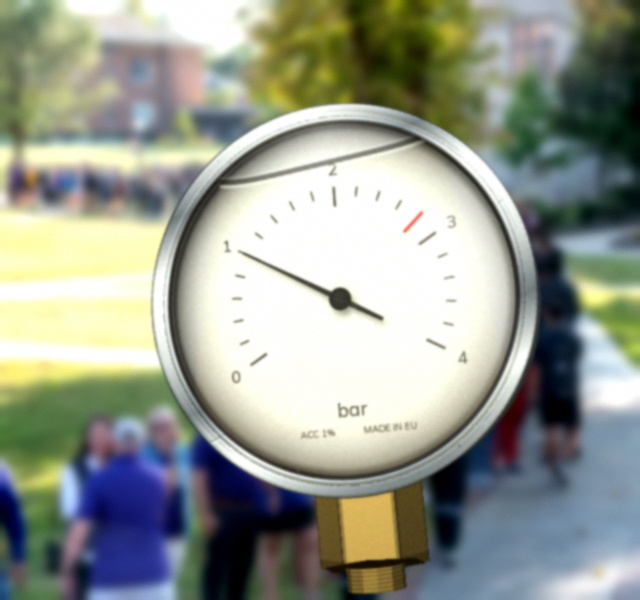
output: 1 bar
